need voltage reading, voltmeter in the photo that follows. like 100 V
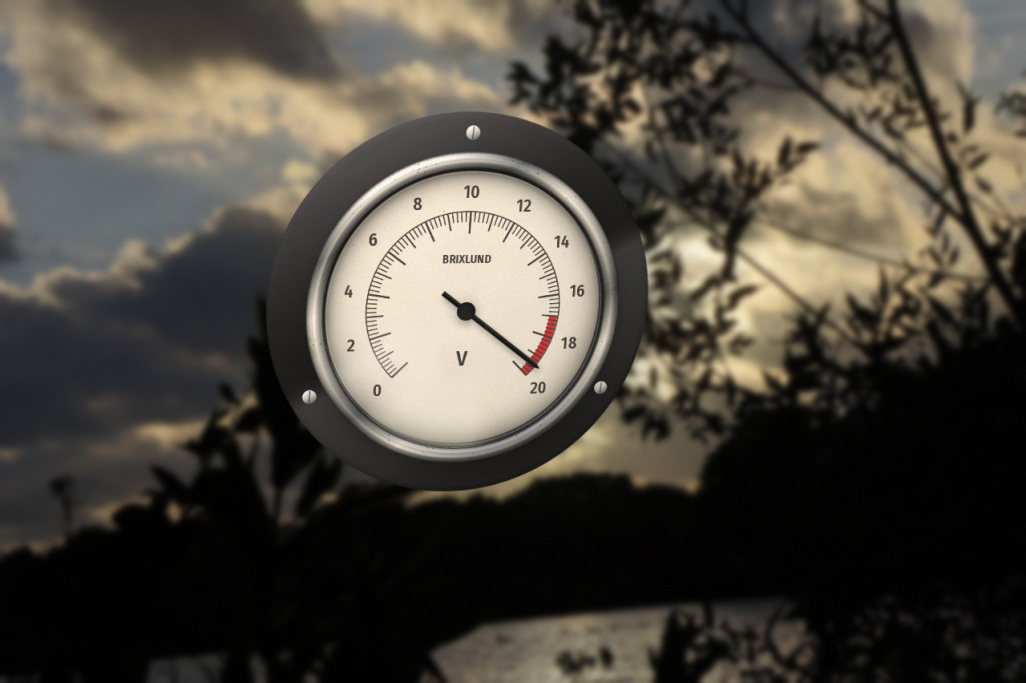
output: 19.4 V
